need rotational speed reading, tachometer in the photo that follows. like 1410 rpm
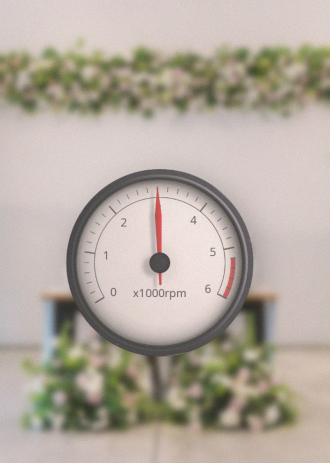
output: 3000 rpm
